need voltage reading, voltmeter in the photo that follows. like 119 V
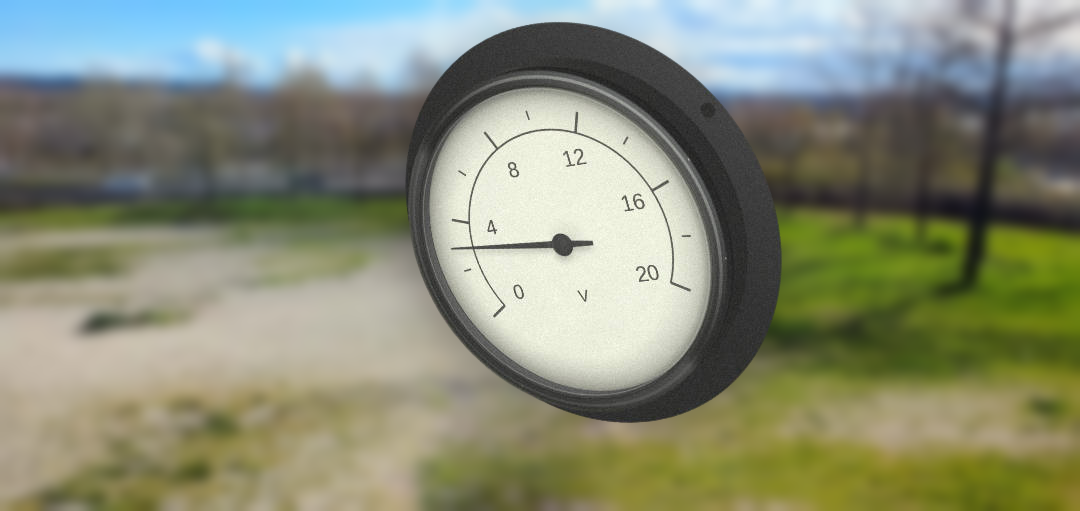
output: 3 V
